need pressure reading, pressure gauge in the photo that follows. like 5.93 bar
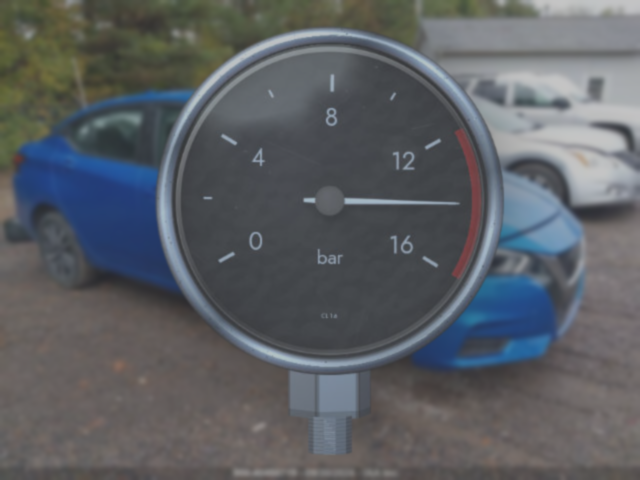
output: 14 bar
